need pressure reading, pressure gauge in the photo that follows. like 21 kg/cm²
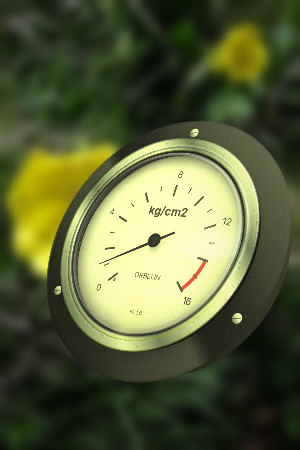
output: 1 kg/cm²
